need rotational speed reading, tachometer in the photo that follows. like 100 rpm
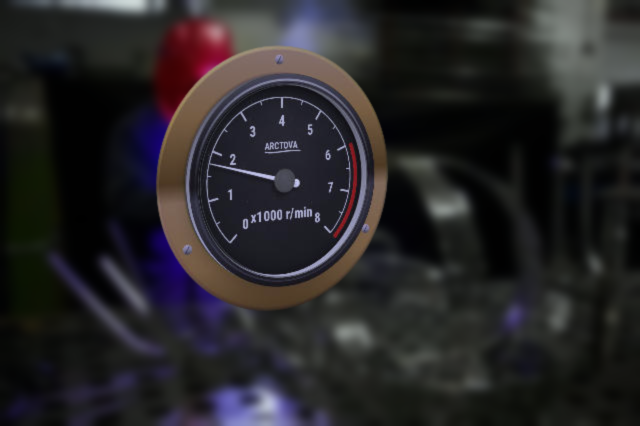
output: 1750 rpm
